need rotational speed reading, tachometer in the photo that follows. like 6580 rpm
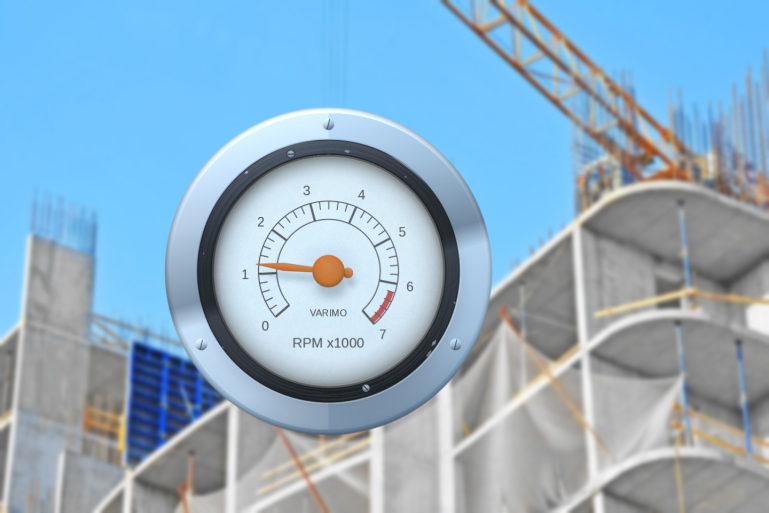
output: 1200 rpm
